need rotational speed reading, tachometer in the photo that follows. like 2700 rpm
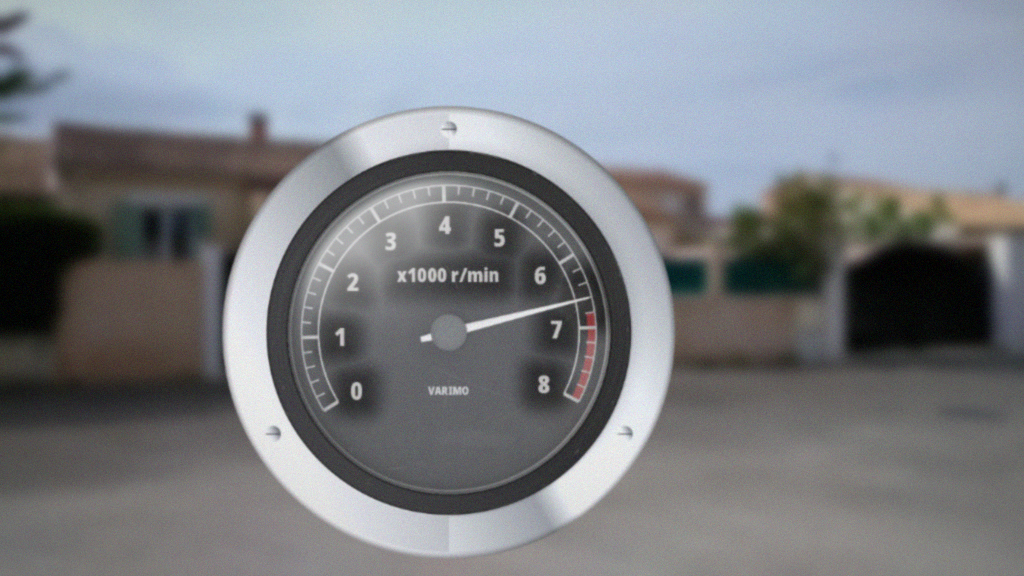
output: 6600 rpm
